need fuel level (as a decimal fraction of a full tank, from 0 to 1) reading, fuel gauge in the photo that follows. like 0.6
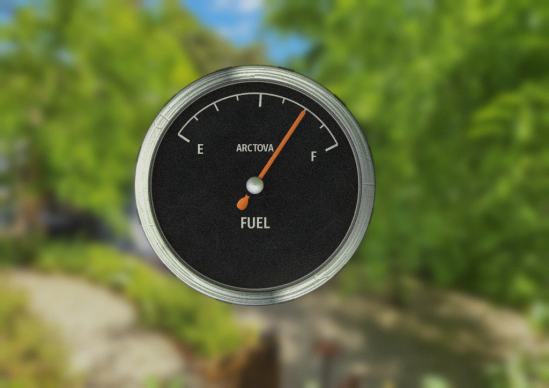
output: 0.75
